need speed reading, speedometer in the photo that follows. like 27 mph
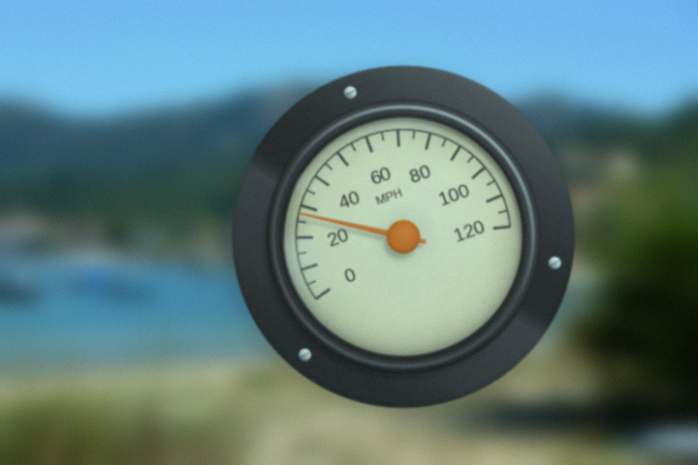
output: 27.5 mph
